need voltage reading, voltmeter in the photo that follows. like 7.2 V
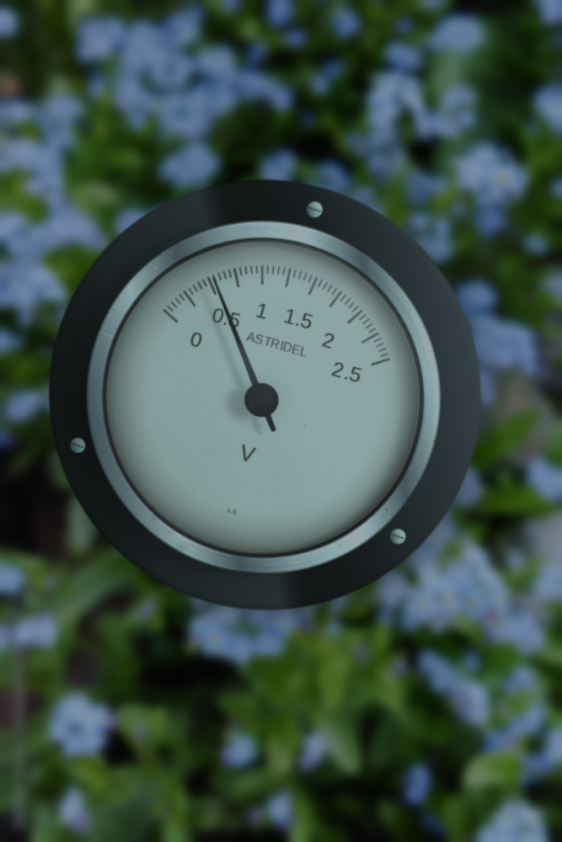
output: 0.55 V
